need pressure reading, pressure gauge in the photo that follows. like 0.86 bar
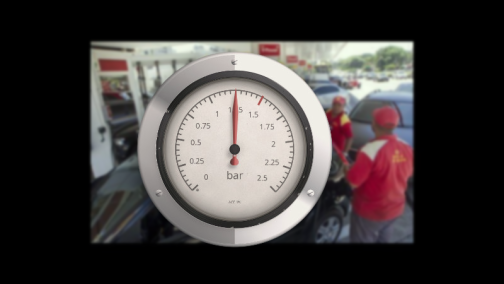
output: 1.25 bar
